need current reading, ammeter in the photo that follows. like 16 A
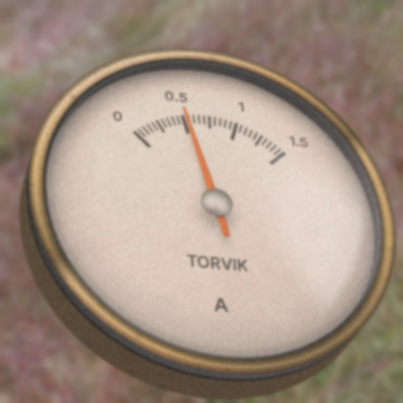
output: 0.5 A
